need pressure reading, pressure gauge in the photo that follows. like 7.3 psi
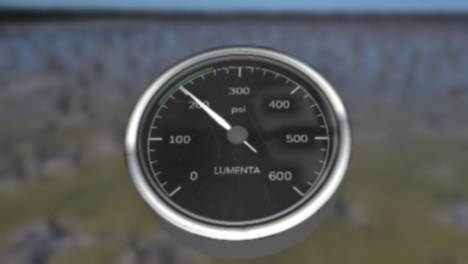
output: 200 psi
